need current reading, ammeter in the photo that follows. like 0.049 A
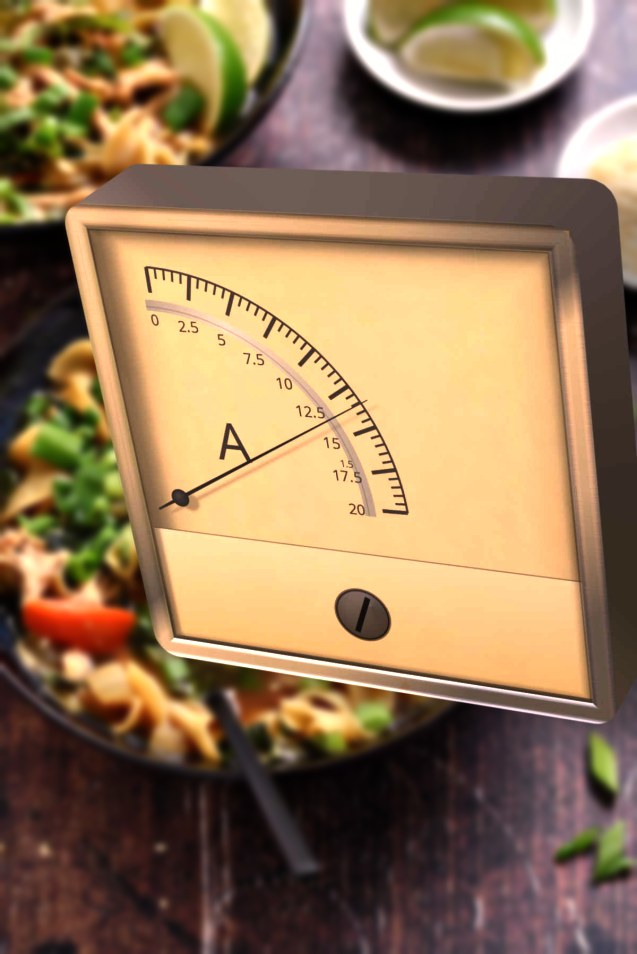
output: 13.5 A
